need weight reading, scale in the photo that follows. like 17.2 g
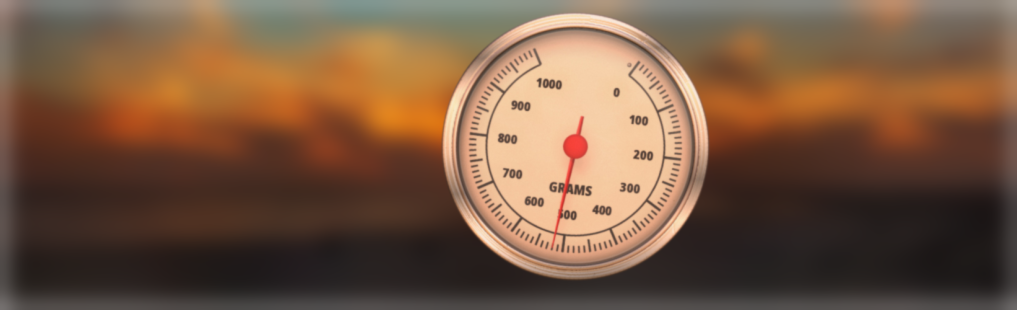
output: 520 g
